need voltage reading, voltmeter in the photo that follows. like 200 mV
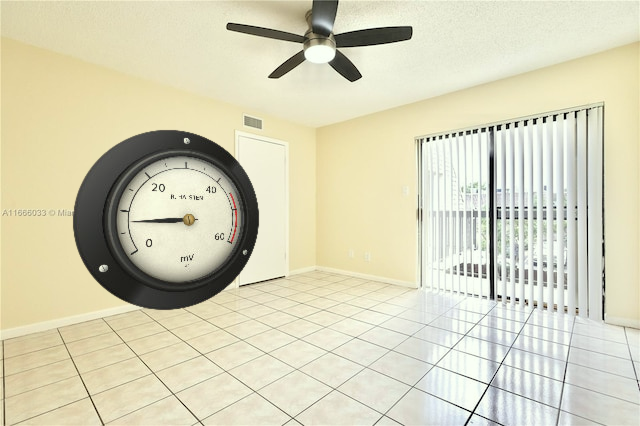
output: 7.5 mV
